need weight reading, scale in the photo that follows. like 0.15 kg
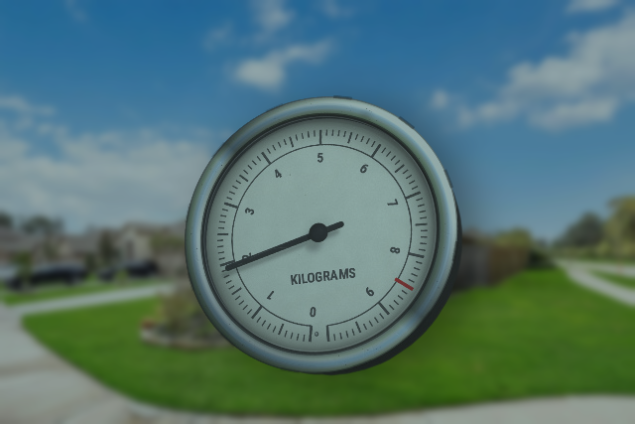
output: 1.9 kg
